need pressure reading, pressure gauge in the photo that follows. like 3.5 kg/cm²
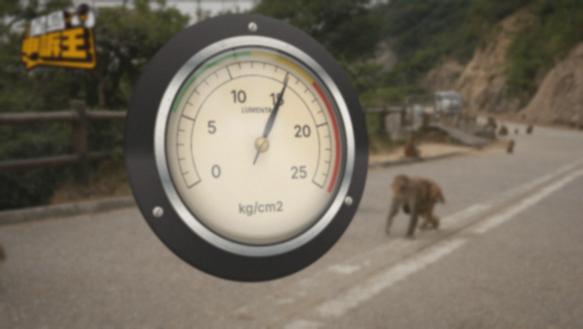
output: 15 kg/cm²
